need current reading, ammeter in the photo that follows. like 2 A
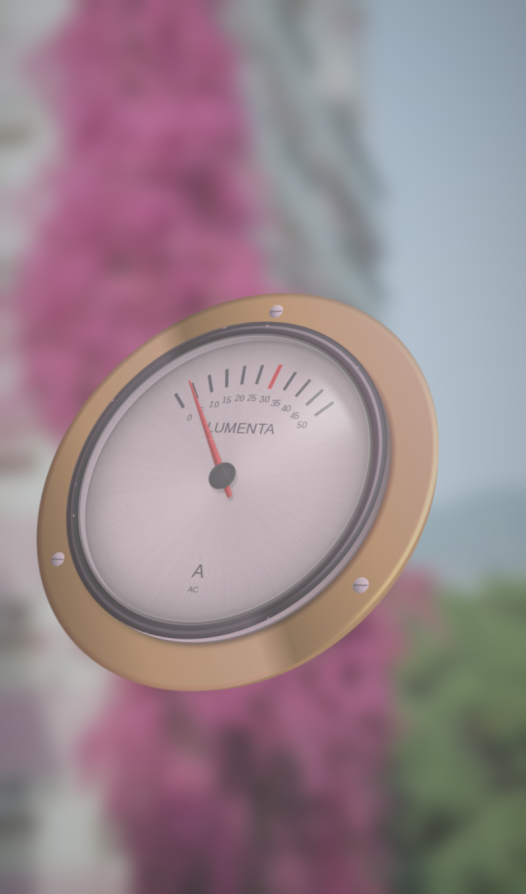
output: 5 A
